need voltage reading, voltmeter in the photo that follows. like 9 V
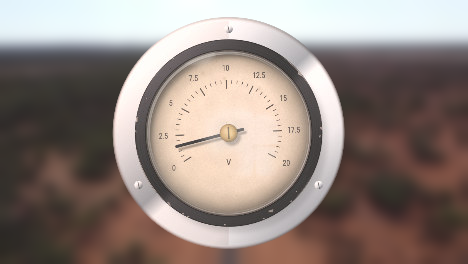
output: 1.5 V
